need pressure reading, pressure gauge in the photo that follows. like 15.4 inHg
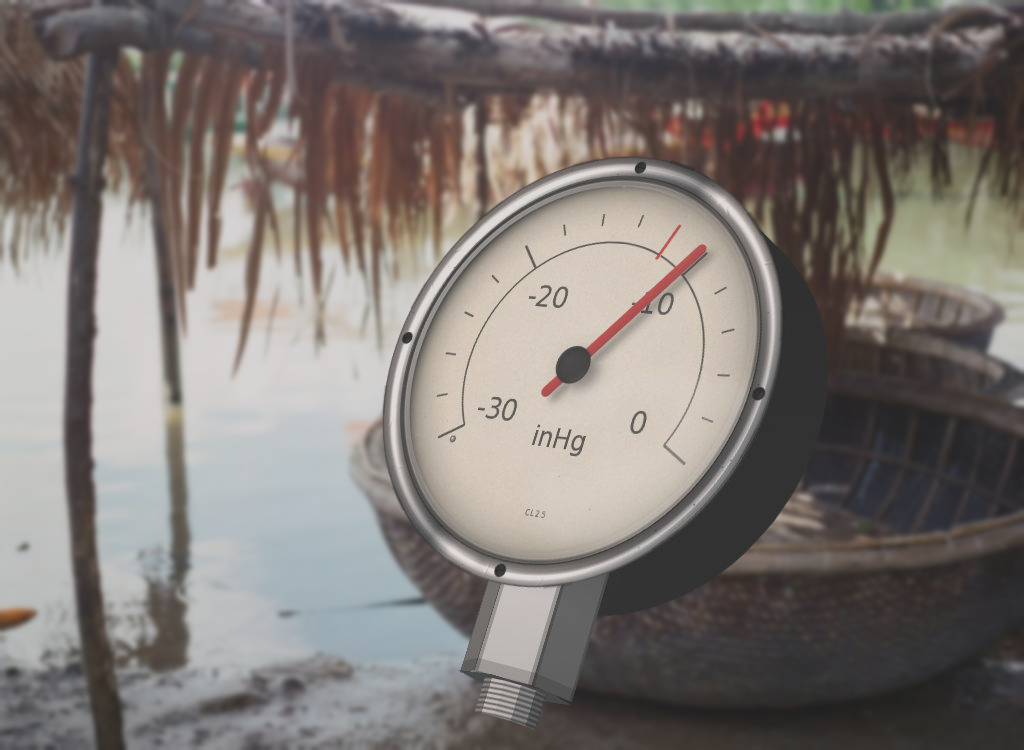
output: -10 inHg
